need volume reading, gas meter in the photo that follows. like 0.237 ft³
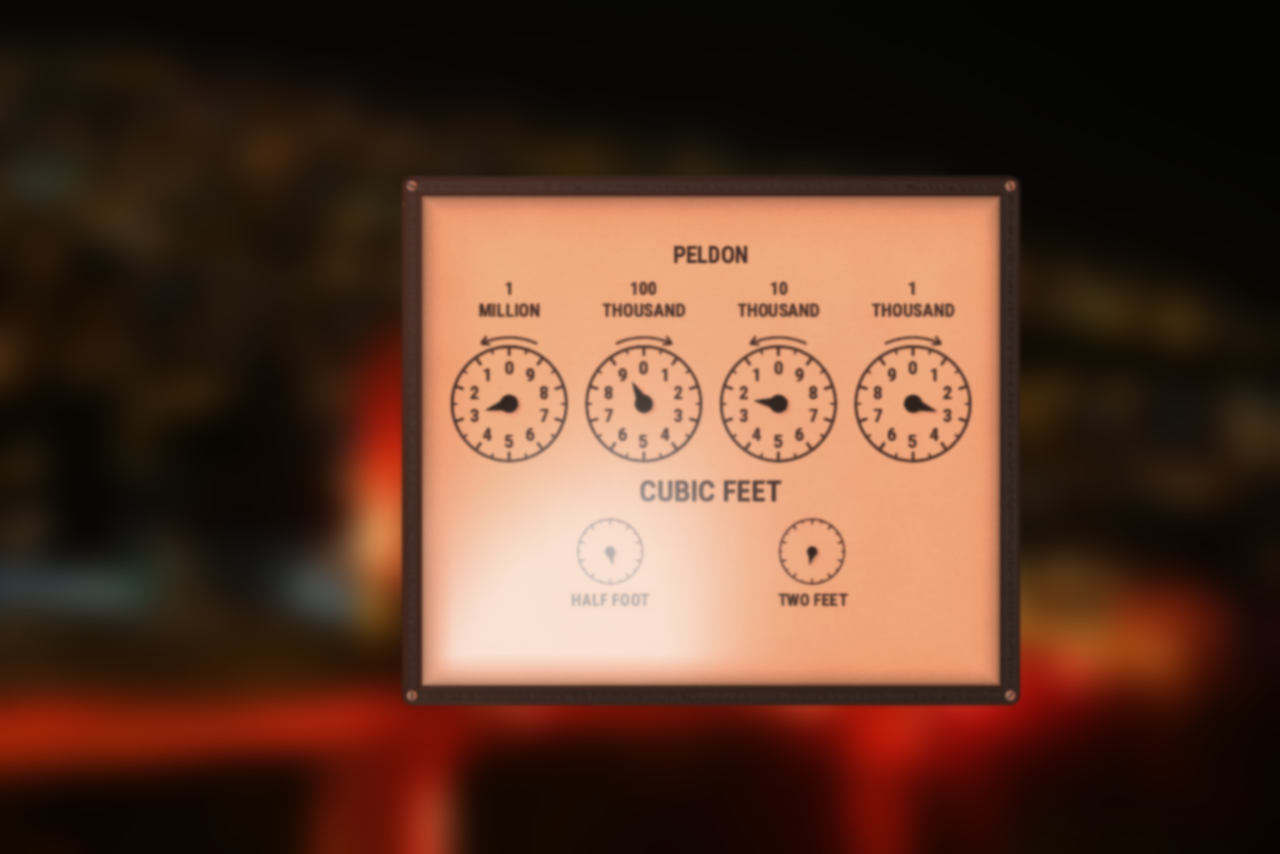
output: 292300 ft³
